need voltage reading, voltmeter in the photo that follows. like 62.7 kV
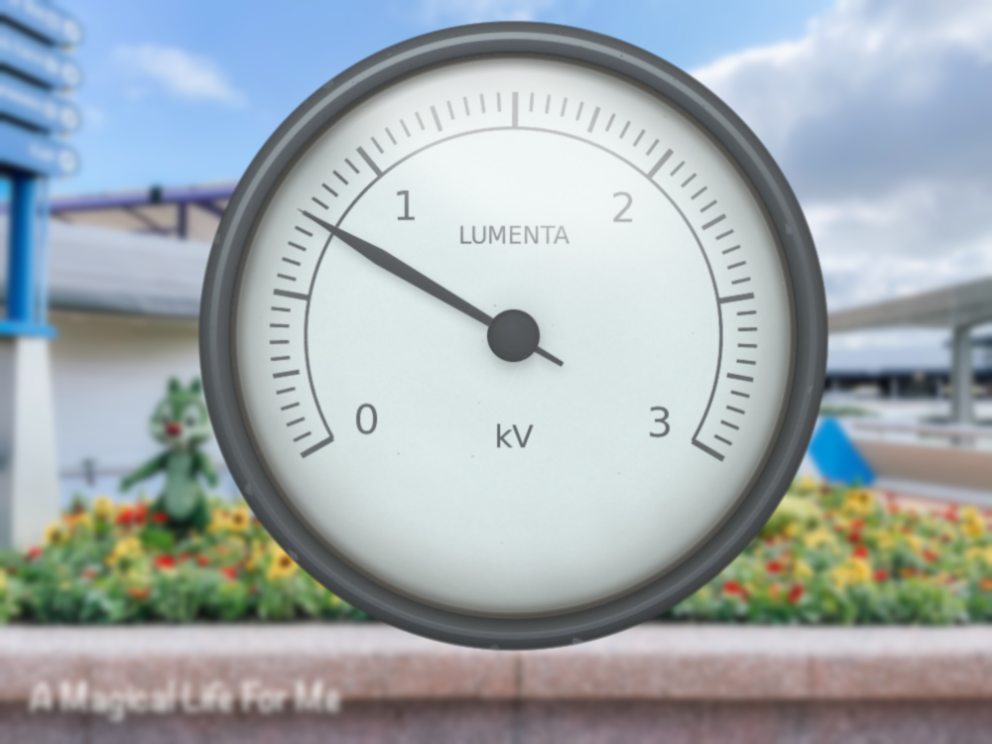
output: 0.75 kV
